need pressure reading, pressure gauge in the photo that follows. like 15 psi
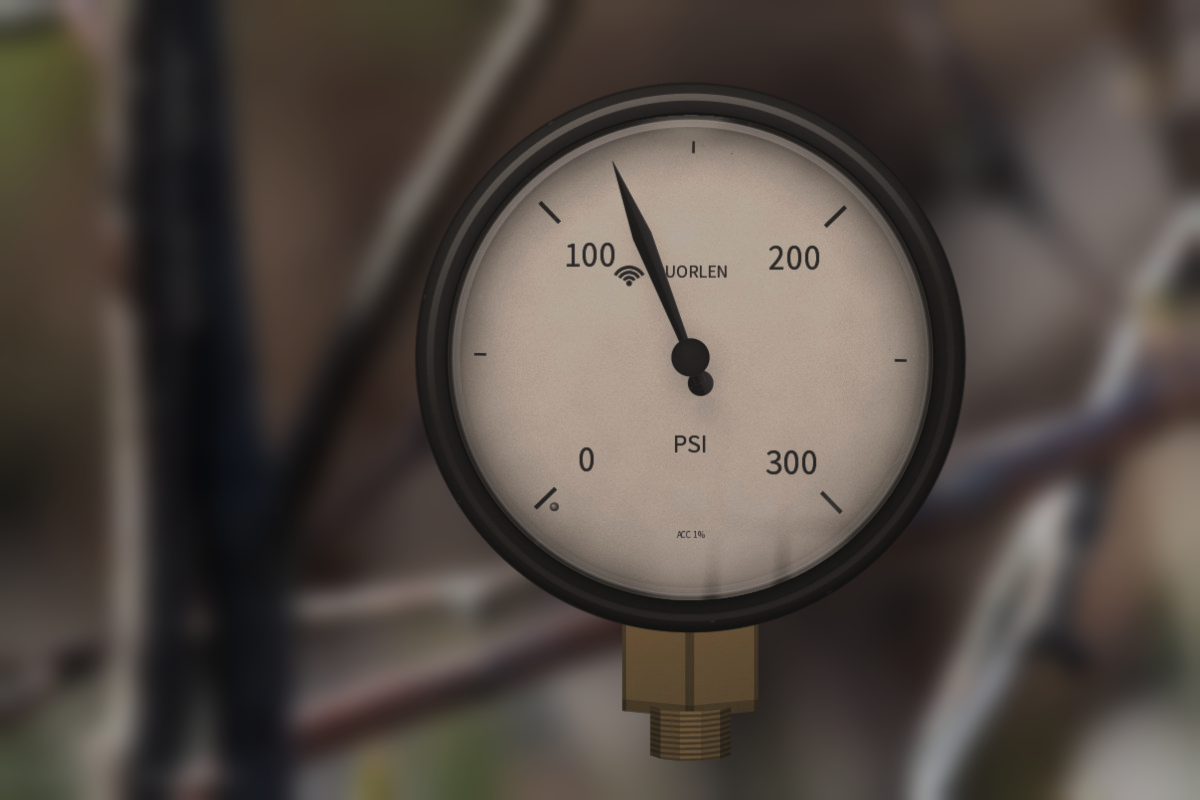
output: 125 psi
